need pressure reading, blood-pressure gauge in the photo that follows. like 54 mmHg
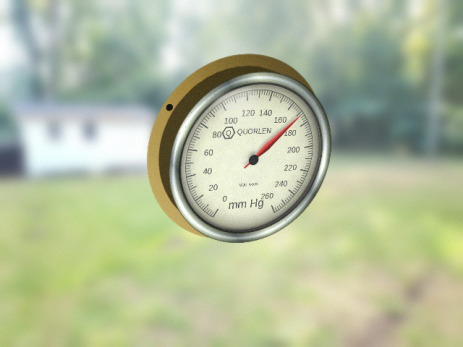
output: 170 mmHg
